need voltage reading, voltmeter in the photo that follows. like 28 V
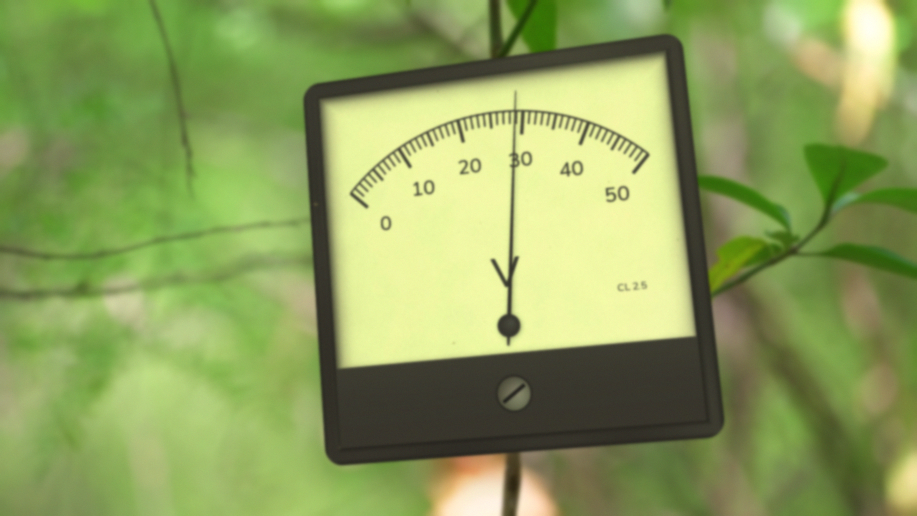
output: 29 V
